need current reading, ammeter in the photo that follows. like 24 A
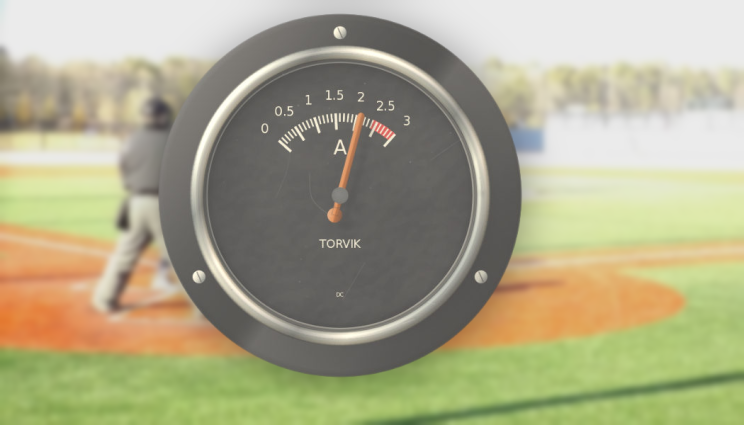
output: 2.1 A
